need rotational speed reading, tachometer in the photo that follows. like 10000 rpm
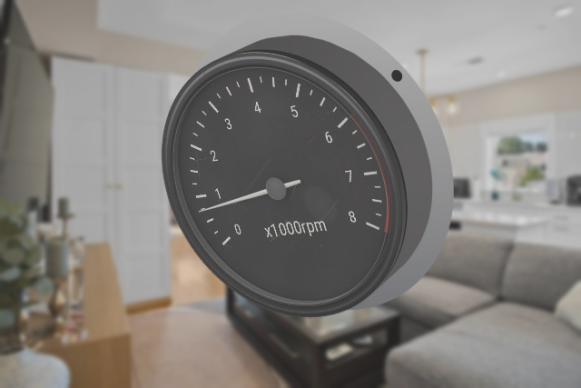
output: 750 rpm
